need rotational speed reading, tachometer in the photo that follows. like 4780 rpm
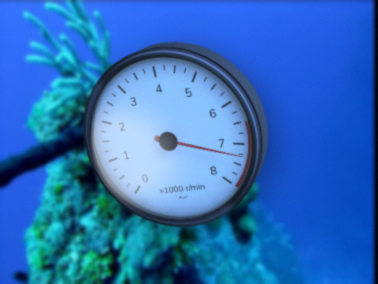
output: 7250 rpm
